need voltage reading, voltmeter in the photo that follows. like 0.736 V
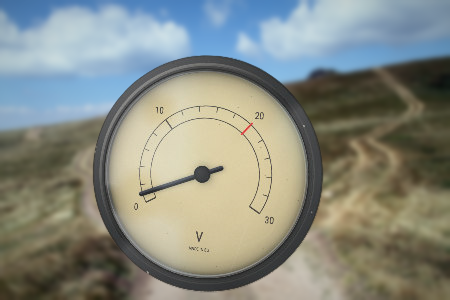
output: 1 V
